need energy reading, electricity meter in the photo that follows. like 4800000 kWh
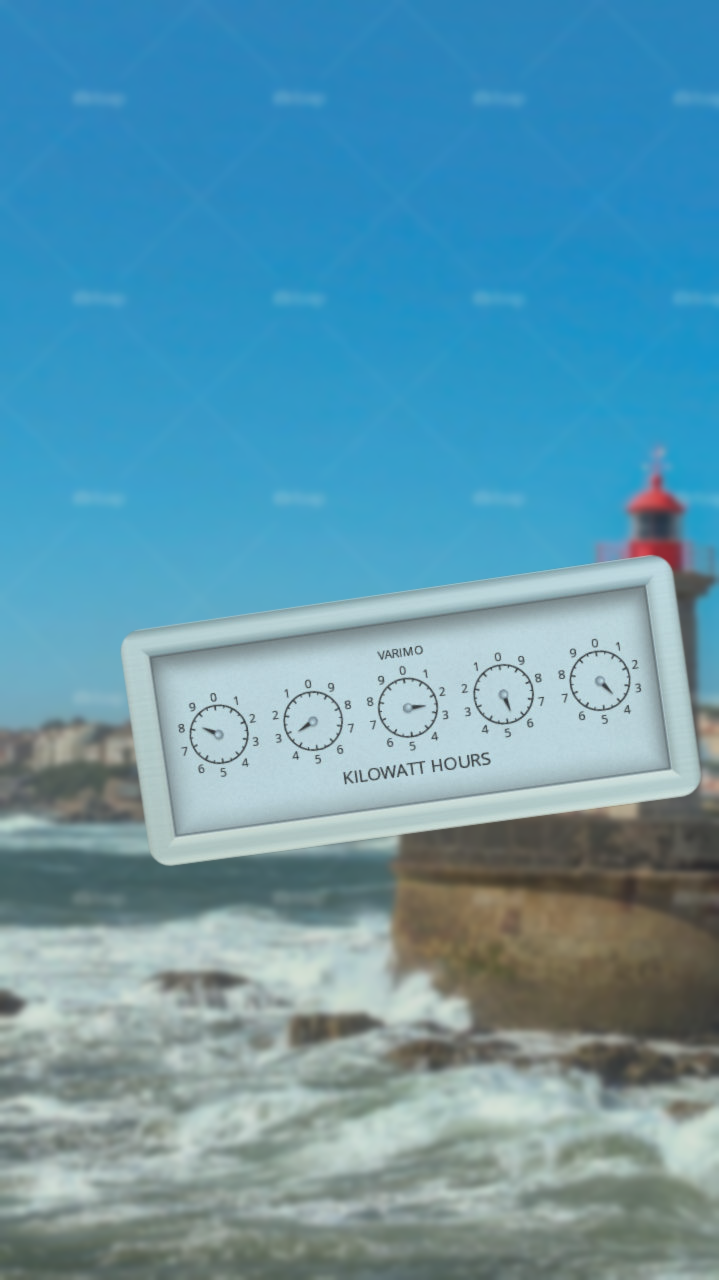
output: 83254 kWh
